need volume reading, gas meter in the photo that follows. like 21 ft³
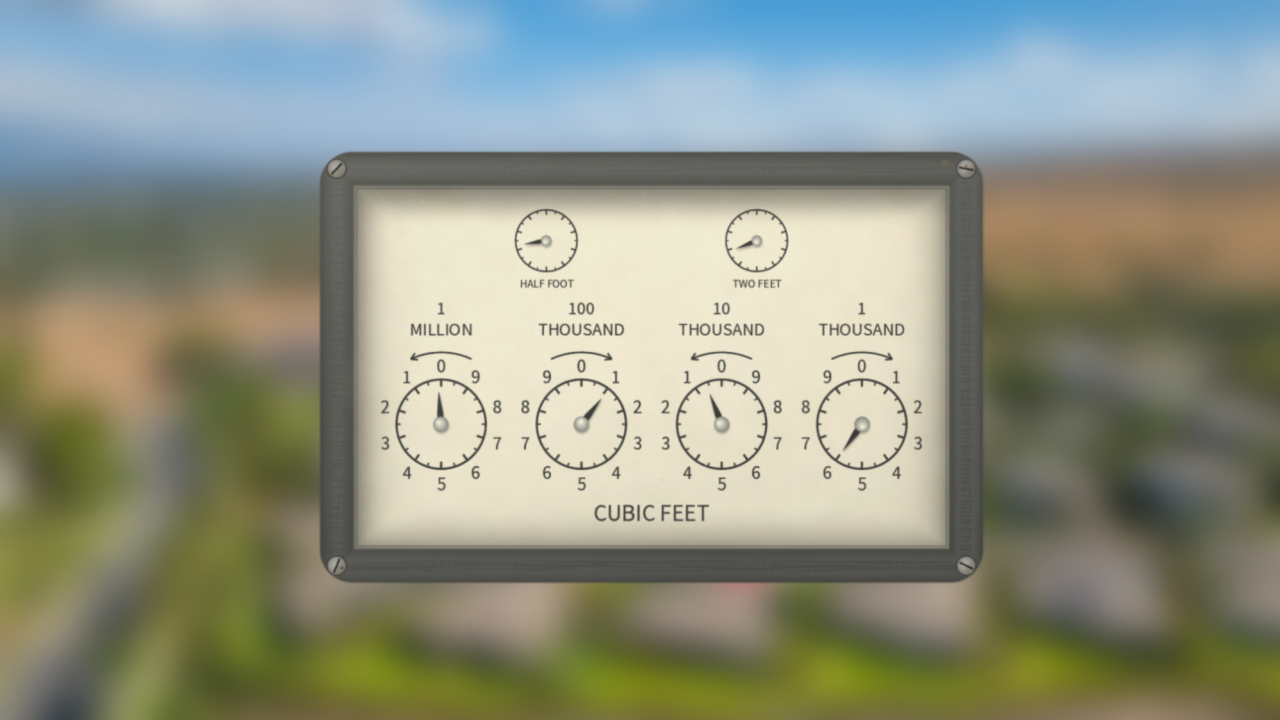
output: 10600 ft³
